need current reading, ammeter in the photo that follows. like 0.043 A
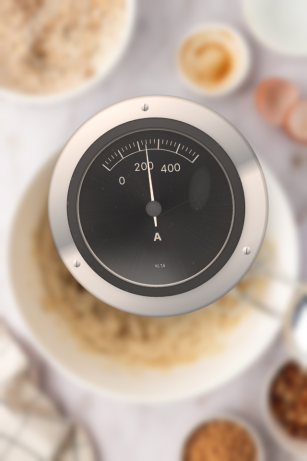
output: 240 A
